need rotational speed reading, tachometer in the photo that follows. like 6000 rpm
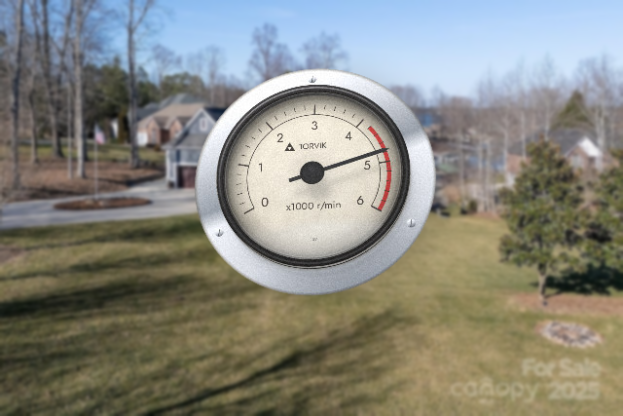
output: 4800 rpm
